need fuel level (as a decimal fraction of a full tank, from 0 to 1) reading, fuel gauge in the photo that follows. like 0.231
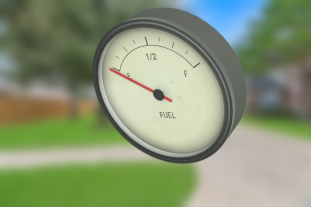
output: 0
